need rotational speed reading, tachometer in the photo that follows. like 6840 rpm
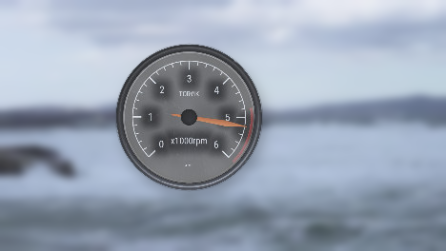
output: 5200 rpm
